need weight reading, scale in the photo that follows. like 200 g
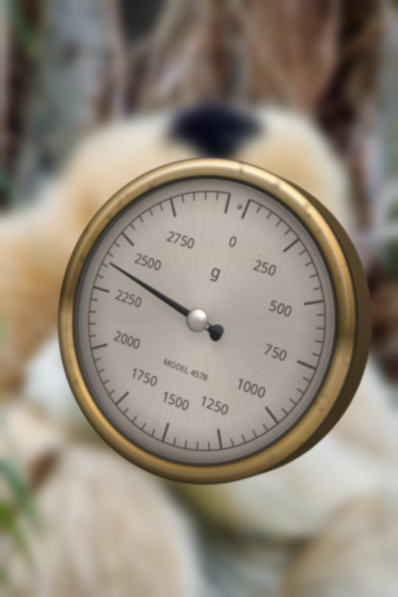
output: 2375 g
